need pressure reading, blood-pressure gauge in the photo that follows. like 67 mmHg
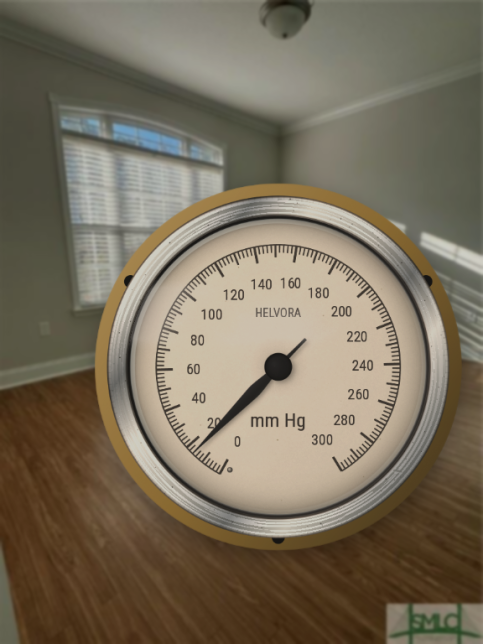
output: 16 mmHg
